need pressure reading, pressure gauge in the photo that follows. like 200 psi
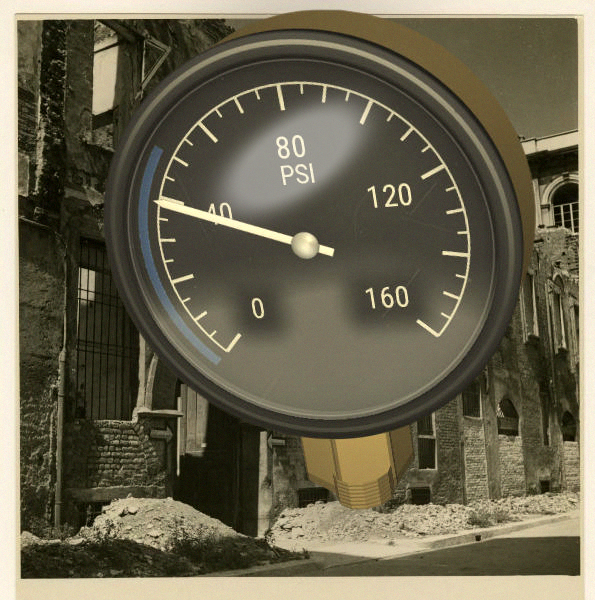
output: 40 psi
